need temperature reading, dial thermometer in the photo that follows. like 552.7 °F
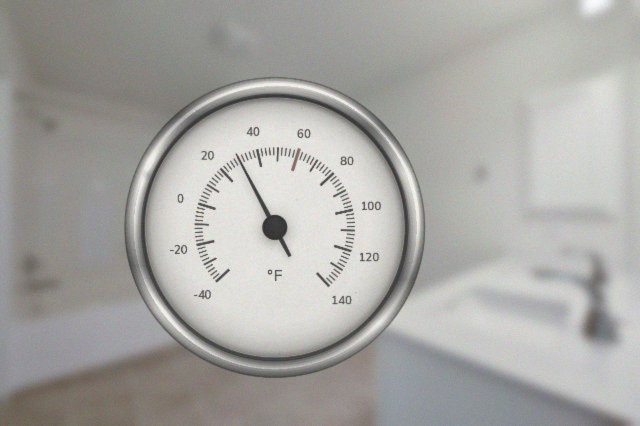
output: 30 °F
